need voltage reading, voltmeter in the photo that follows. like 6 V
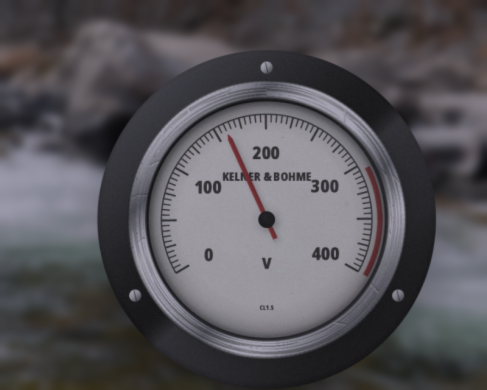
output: 160 V
